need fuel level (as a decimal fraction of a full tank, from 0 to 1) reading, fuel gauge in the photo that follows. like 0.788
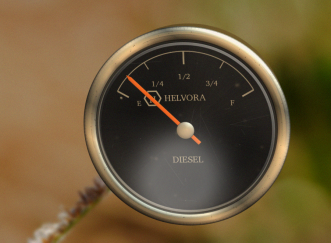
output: 0.125
